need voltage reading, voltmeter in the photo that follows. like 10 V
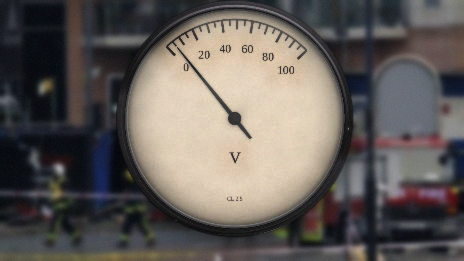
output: 5 V
